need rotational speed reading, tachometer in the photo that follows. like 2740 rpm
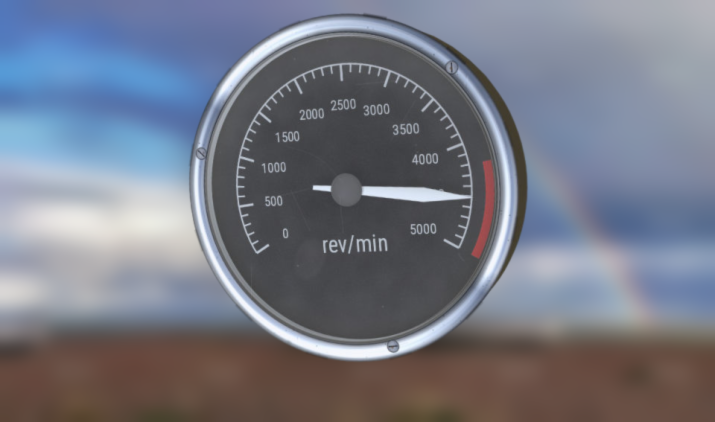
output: 4500 rpm
